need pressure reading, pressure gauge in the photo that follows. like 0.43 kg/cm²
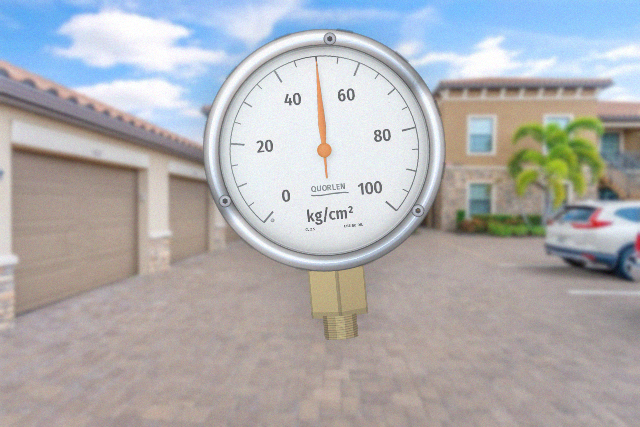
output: 50 kg/cm²
